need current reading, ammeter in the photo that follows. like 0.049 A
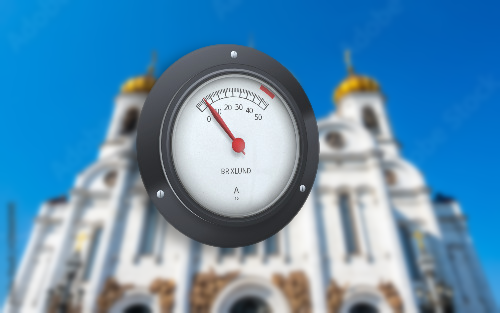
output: 5 A
